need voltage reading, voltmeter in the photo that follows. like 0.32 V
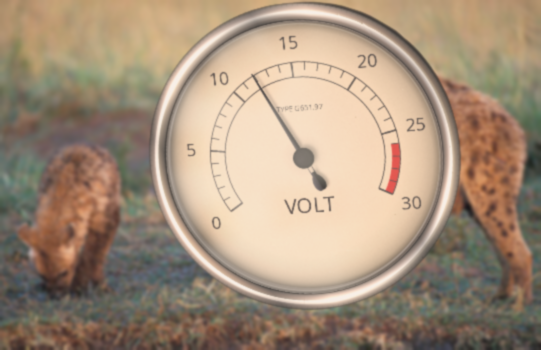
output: 12 V
